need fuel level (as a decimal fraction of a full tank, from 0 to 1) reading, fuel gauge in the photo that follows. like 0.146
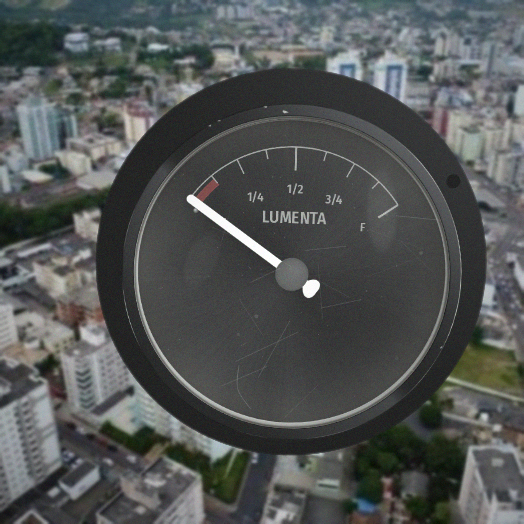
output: 0
